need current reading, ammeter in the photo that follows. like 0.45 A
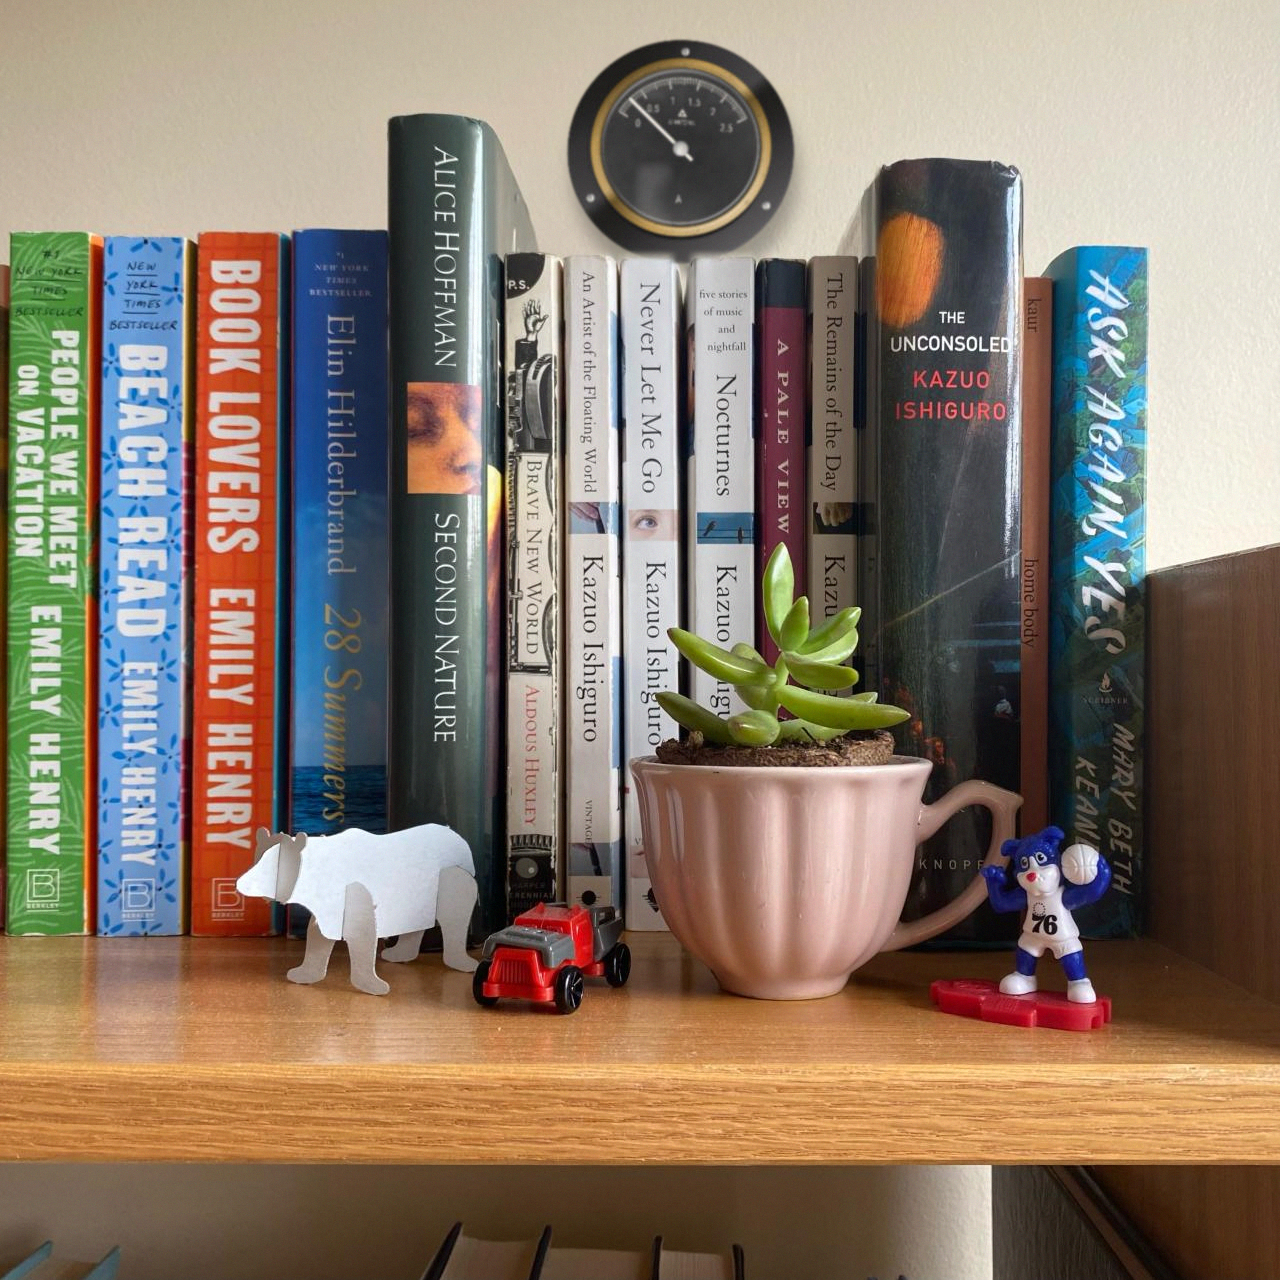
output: 0.25 A
